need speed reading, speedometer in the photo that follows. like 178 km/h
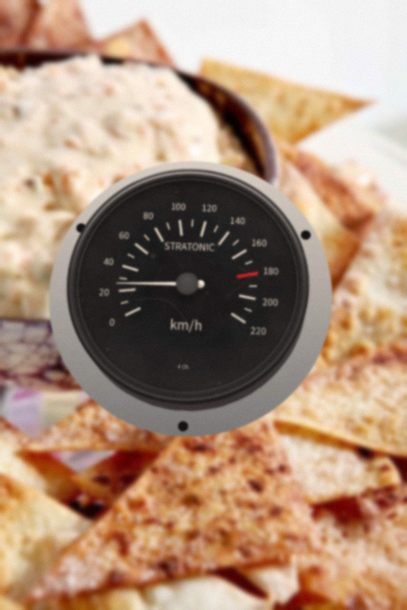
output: 25 km/h
